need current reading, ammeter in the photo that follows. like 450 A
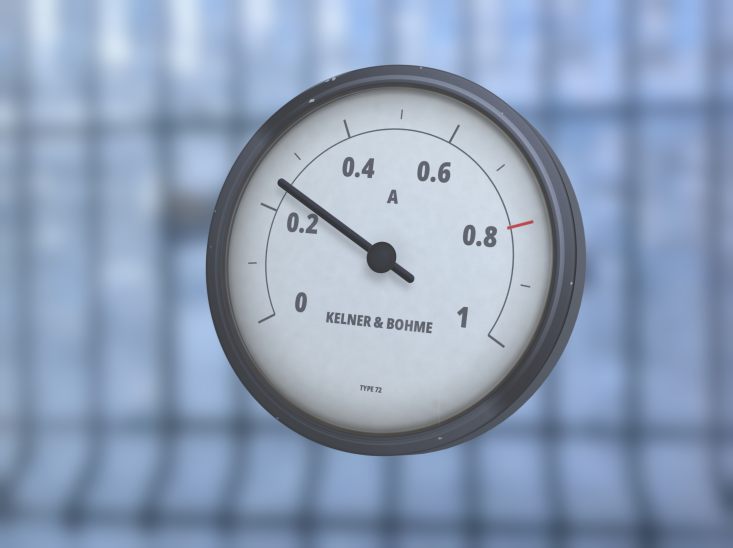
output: 0.25 A
